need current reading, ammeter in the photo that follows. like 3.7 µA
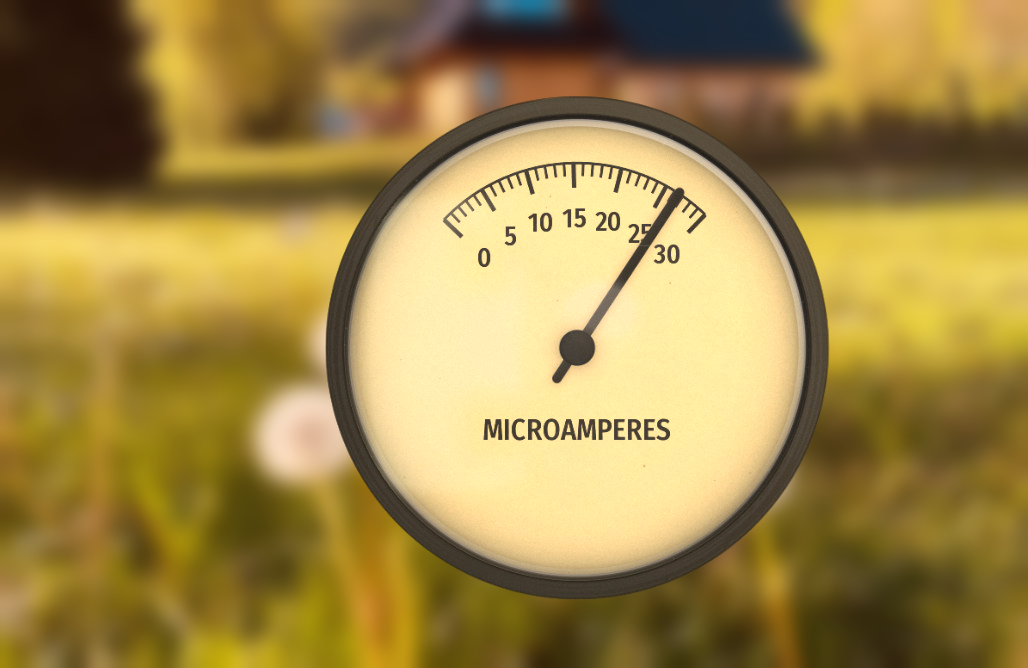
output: 26.5 µA
